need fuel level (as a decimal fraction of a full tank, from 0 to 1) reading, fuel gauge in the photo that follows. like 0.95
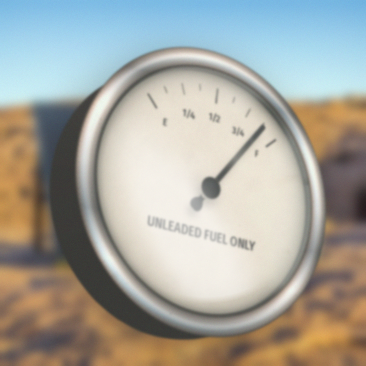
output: 0.875
